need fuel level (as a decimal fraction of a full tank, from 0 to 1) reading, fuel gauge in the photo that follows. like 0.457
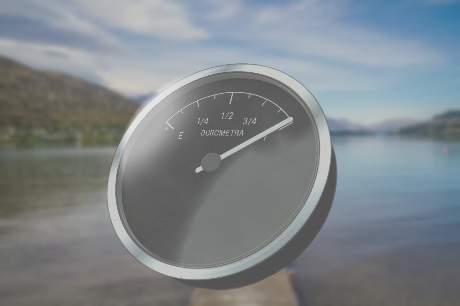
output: 1
